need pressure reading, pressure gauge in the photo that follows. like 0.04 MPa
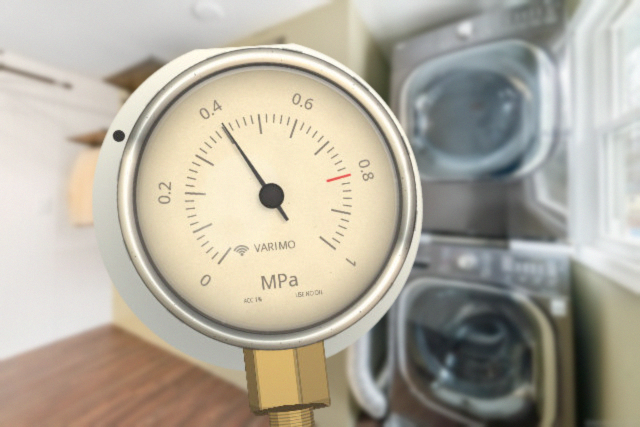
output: 0.4 MPa
